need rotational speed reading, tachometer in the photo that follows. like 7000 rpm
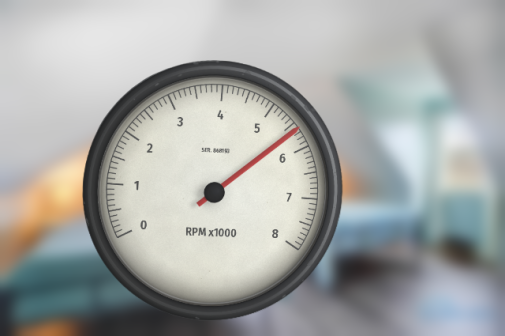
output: 5600 rpm
